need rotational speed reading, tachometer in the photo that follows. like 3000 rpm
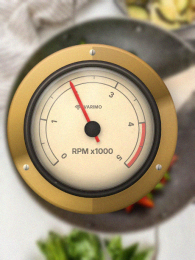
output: 2000 rpm
